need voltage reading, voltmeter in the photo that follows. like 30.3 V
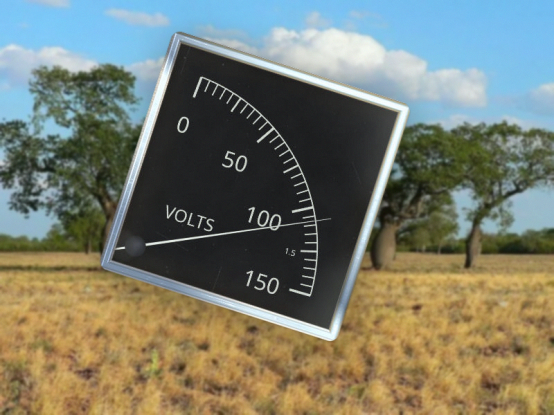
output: 107.5 V
